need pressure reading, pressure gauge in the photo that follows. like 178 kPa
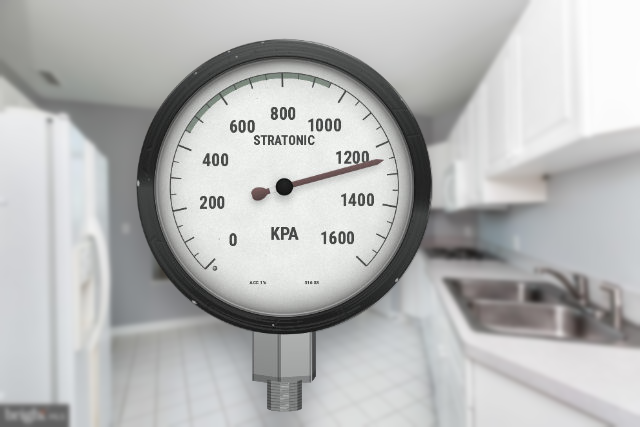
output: 1250 kPa
